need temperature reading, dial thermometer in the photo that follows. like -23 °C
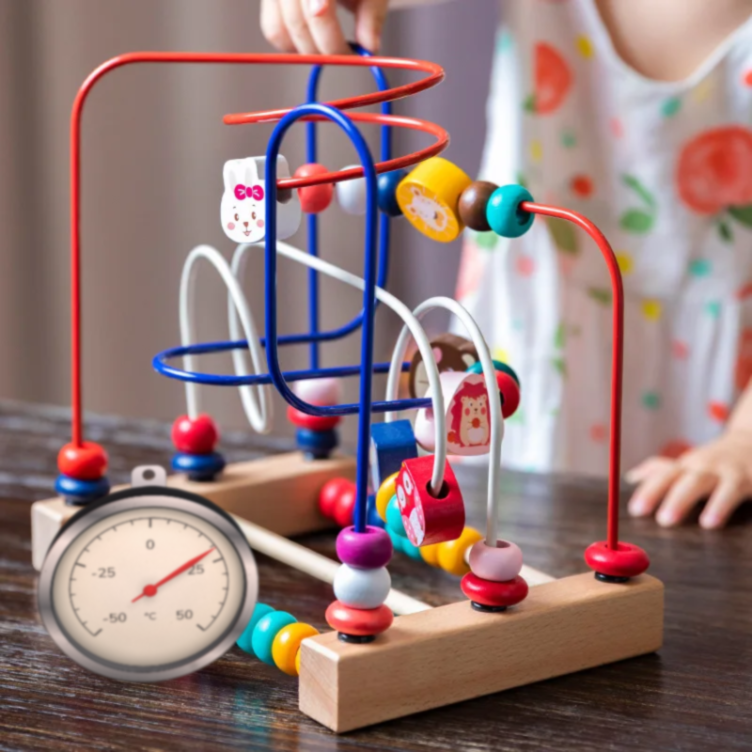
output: 20 °C
